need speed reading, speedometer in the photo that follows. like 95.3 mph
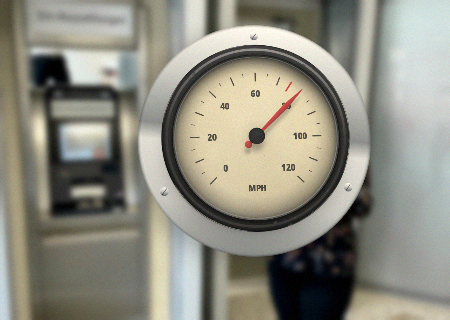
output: 80 mph
